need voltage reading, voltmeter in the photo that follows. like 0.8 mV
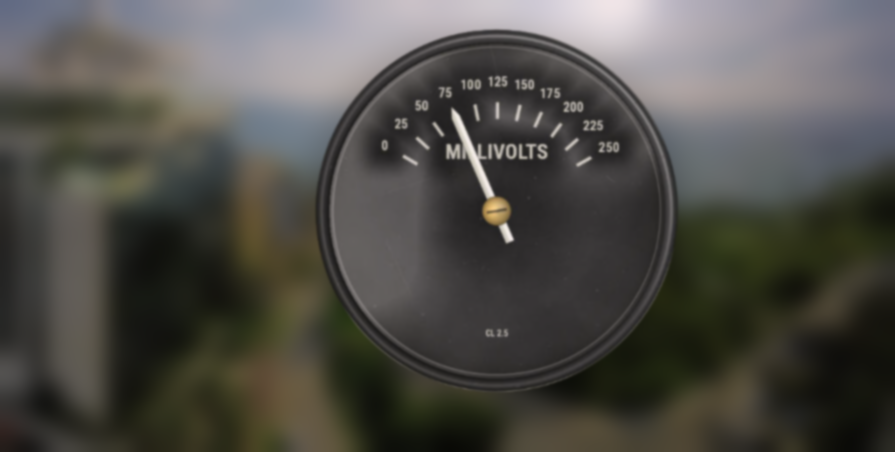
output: 75 mV
